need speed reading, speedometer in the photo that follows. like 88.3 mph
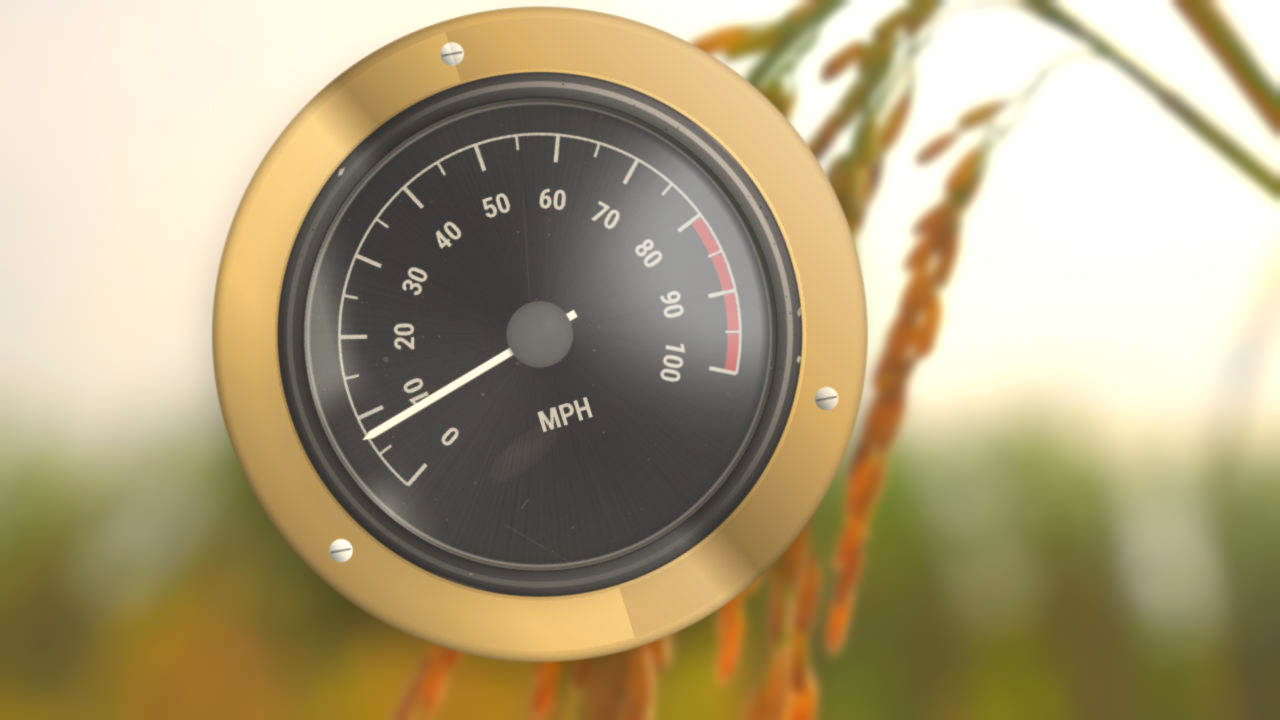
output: 7.5 mph
